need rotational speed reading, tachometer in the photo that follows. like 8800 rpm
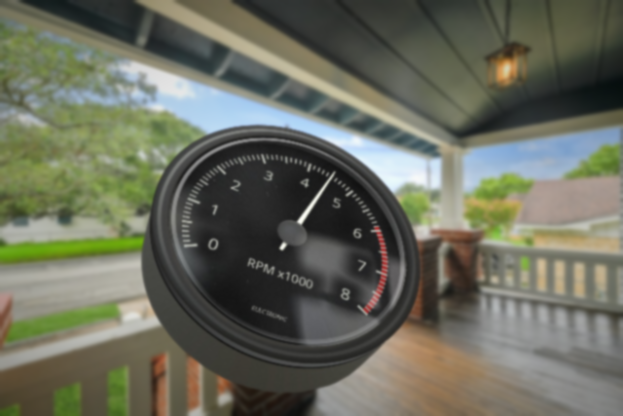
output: 4500 rpm
